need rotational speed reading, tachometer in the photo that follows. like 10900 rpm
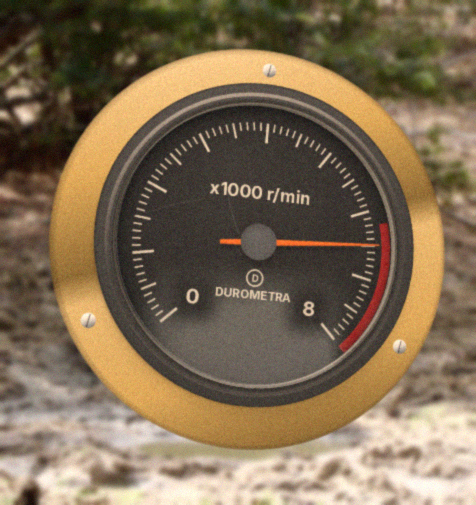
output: 6500 rpm
